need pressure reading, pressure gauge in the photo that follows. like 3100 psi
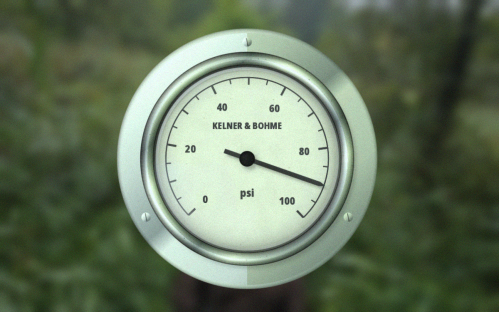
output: 90 psi
